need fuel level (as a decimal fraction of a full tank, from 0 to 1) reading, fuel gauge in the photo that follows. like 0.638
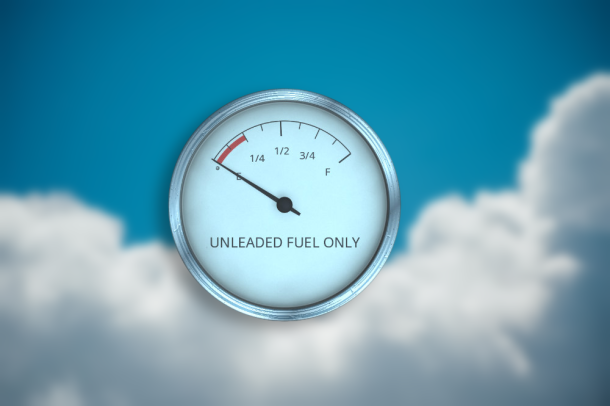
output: 0
